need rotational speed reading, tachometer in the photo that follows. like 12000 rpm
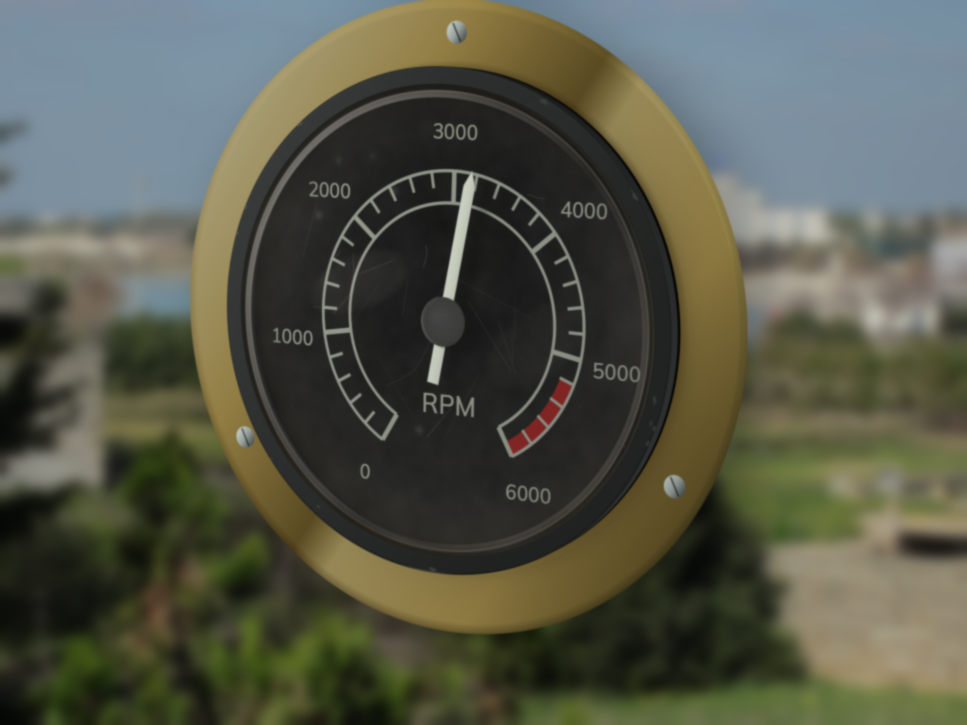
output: 3200 rpm
